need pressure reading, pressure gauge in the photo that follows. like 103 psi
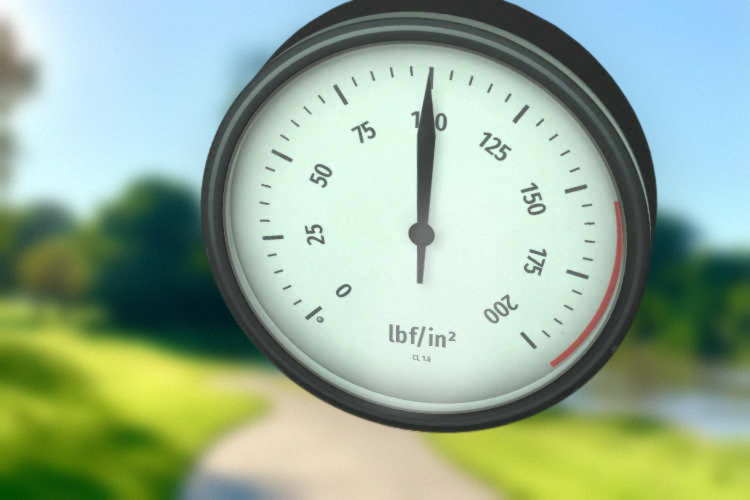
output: 100 psi
